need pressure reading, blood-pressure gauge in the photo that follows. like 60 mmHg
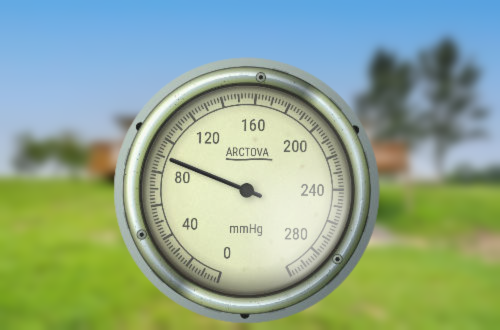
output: 90 mmHg
